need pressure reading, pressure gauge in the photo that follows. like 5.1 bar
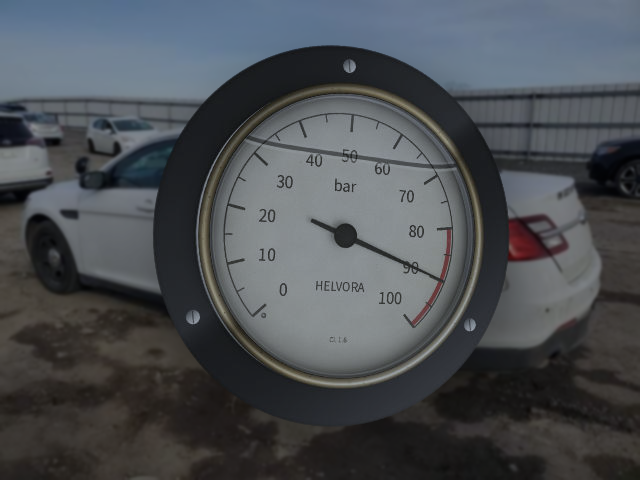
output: 90 bar
